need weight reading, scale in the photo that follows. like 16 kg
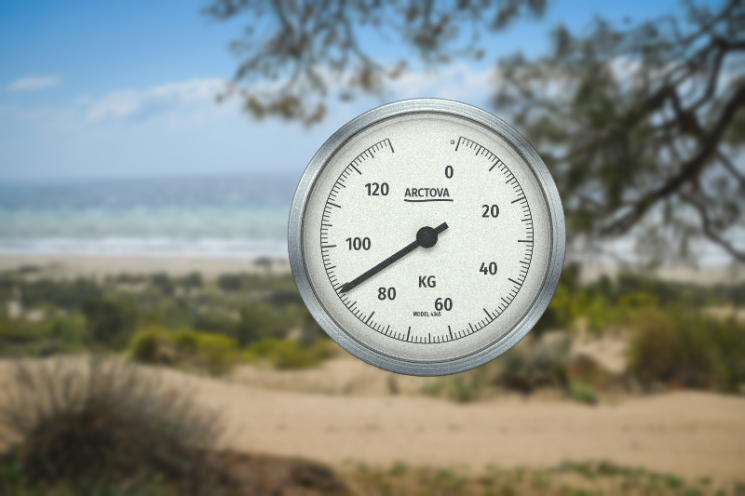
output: 89 kg
